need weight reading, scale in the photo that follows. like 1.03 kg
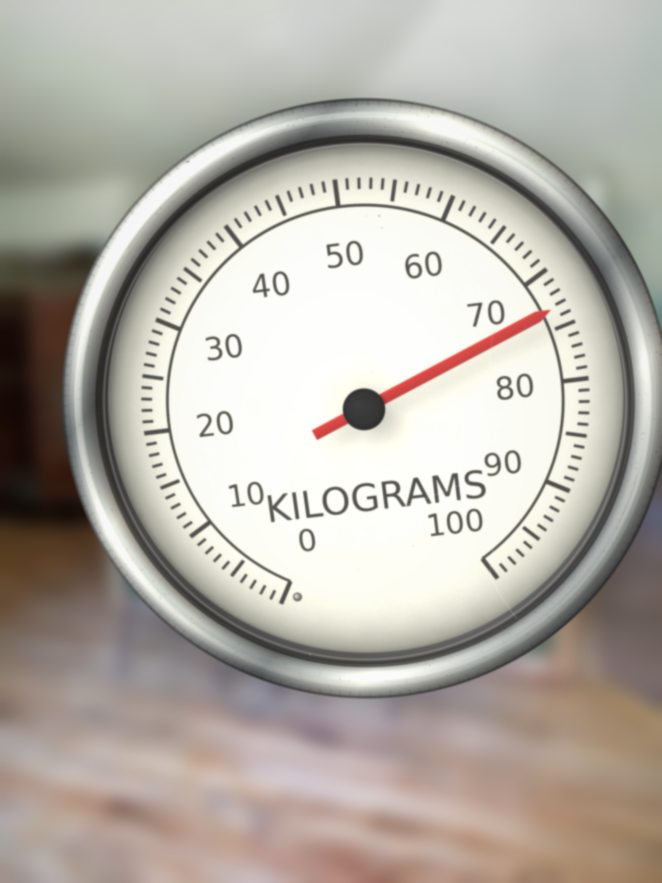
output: 73 kg
